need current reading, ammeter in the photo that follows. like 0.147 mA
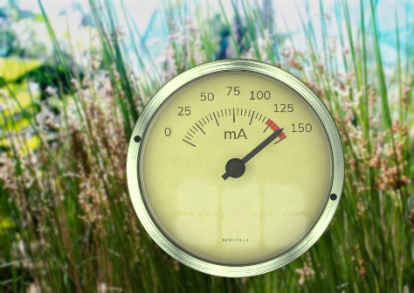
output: 140 mA
